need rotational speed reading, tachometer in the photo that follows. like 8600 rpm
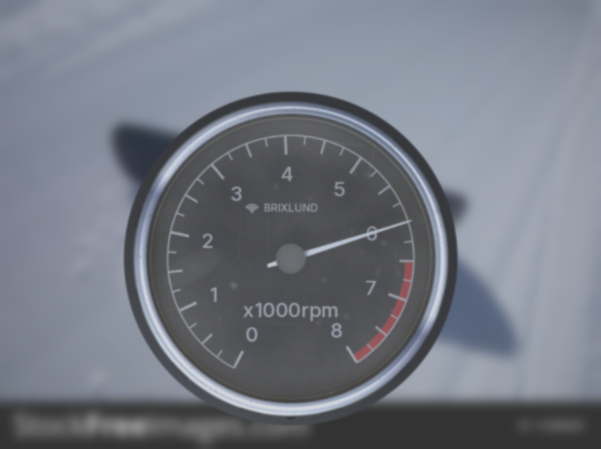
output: 6000 rpm
